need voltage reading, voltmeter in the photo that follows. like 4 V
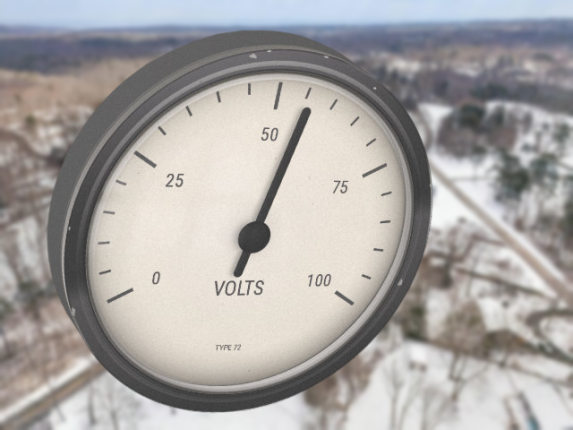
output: 55 V
